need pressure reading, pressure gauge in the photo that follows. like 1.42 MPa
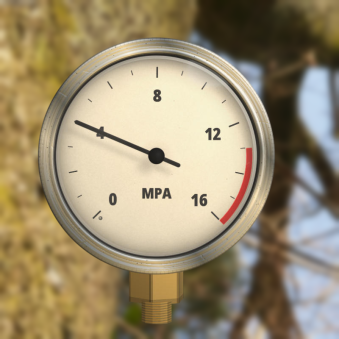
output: 4 MPa
